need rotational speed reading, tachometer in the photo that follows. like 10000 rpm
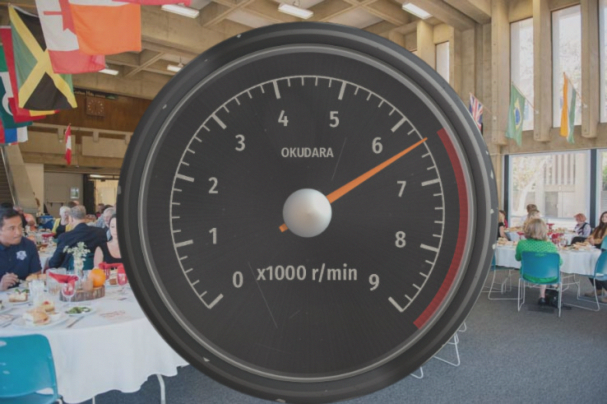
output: 6400 rpm
